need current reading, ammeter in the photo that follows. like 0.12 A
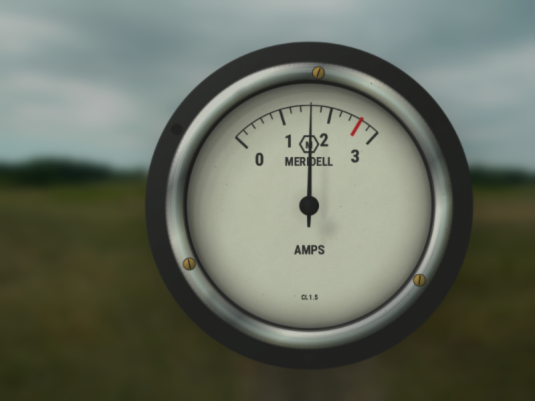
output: 1.6 A
